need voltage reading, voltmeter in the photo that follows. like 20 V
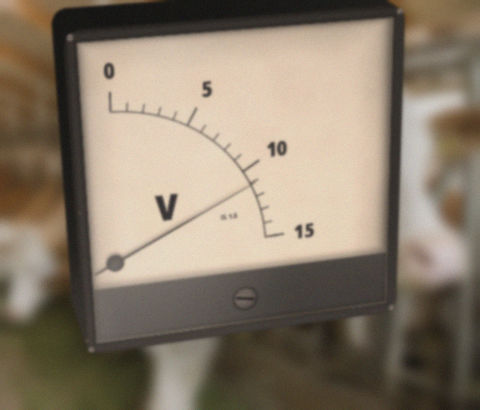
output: 11 V
